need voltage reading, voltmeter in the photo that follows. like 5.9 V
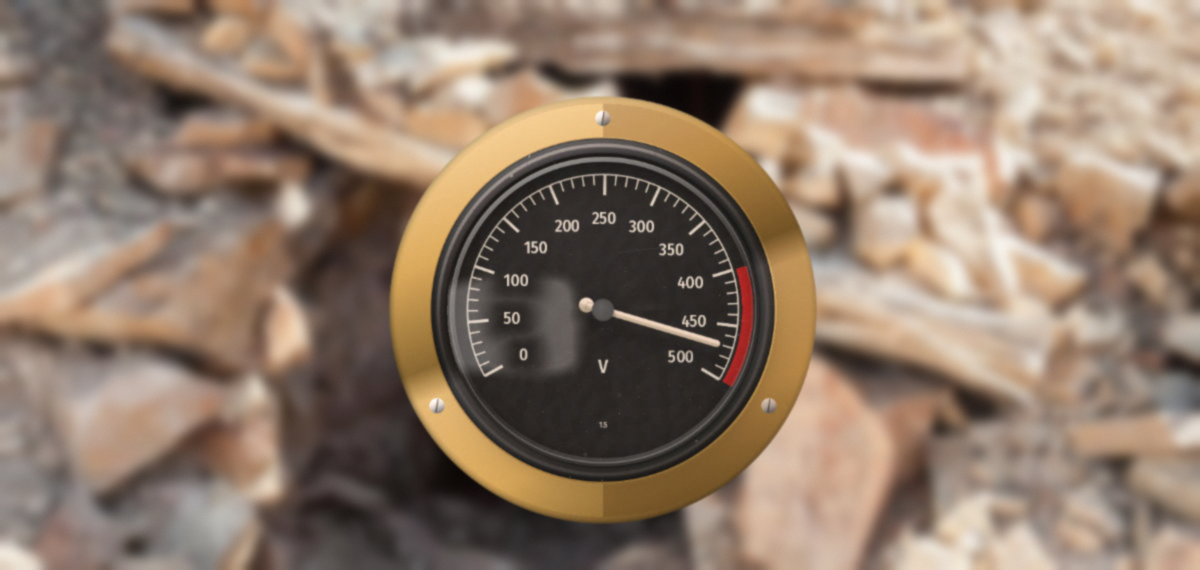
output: 470 V
